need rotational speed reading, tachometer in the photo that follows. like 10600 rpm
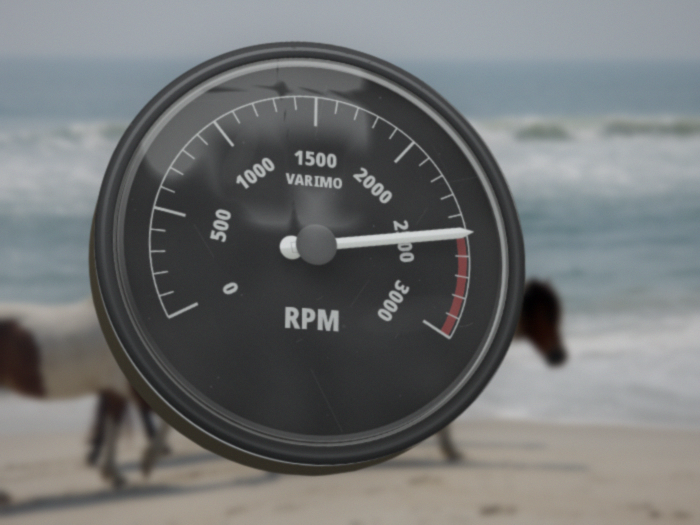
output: 2500 rpm
